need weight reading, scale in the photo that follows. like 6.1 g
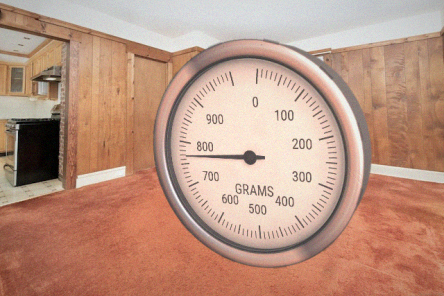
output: 770 g
